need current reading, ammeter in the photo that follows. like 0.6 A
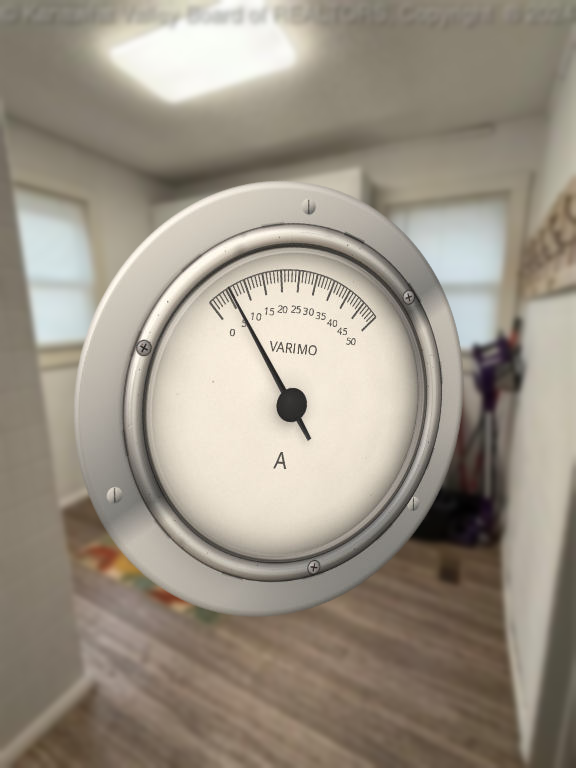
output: 5 A
